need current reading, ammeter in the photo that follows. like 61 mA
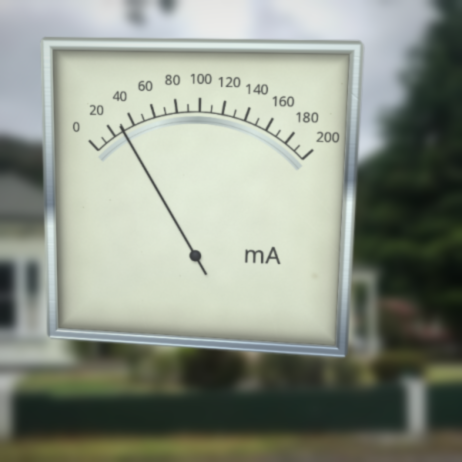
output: 30 mA
